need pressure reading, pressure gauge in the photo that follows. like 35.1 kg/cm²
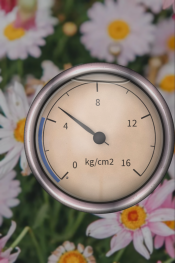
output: 5 kg/cm²
